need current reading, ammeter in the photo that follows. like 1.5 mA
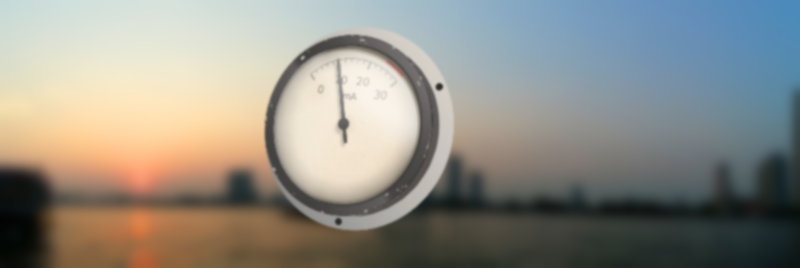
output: 10 mA
